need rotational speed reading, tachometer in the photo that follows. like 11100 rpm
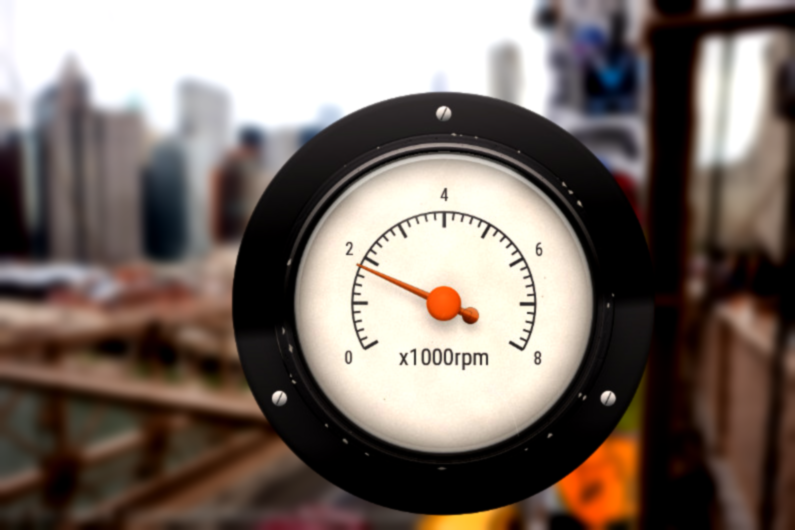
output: 1800 rpm
